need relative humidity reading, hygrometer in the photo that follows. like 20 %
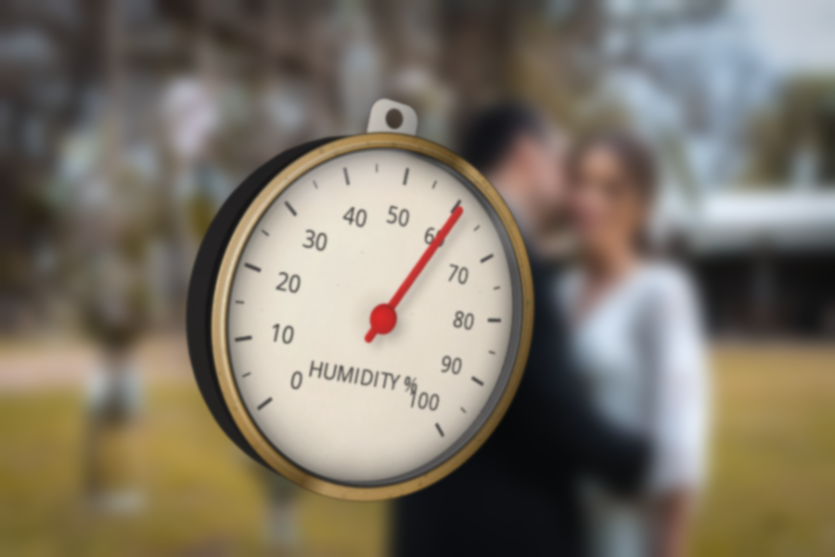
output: 60 %
